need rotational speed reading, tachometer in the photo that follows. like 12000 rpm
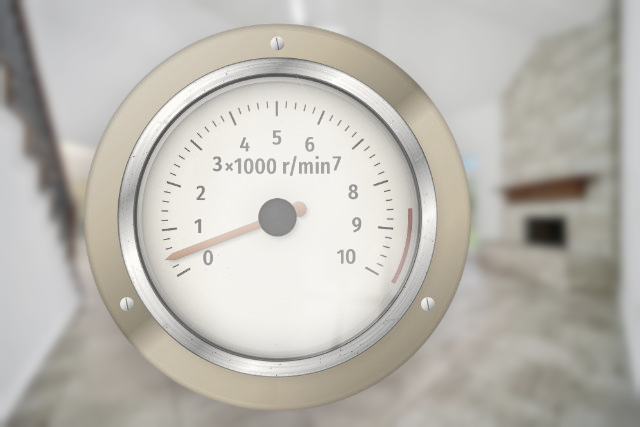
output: 400 rpm
